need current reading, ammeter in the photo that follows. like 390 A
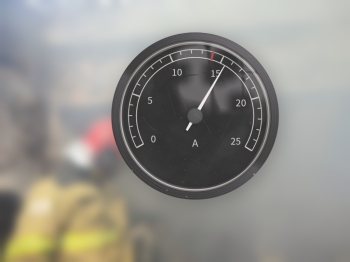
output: 15.5 A
